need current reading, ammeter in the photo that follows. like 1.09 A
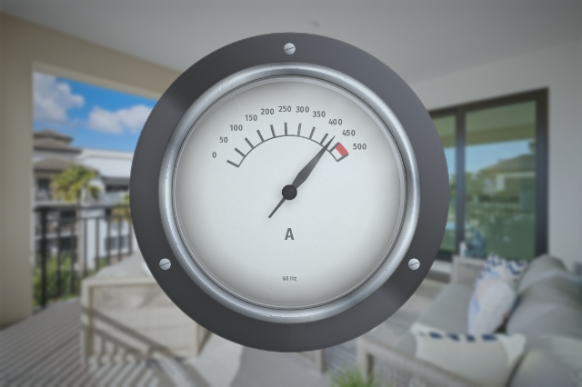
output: 425 A
